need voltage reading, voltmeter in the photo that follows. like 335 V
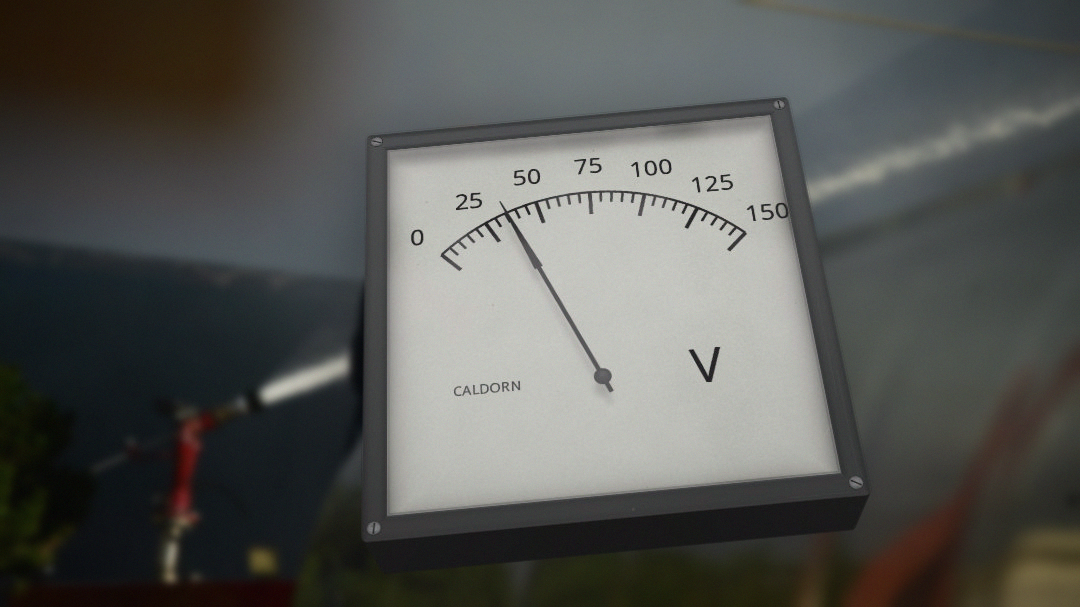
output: 35 V
